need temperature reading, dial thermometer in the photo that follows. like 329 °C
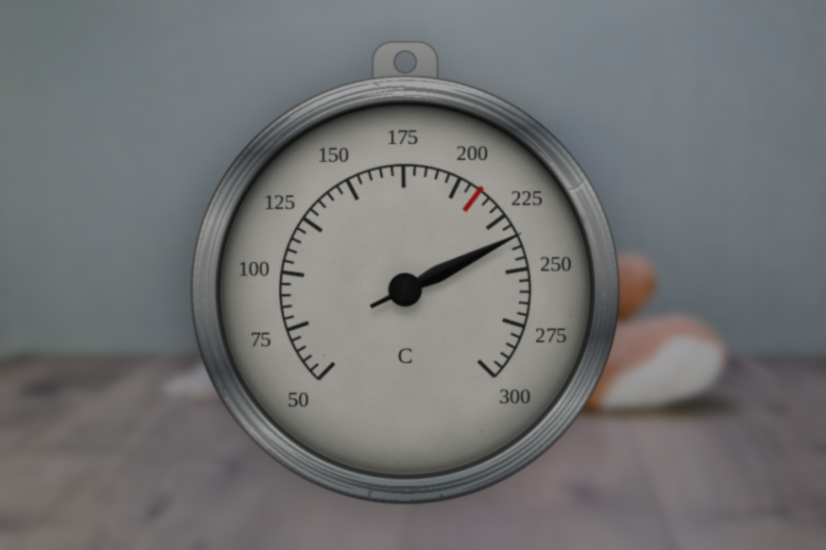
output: 235 °C
